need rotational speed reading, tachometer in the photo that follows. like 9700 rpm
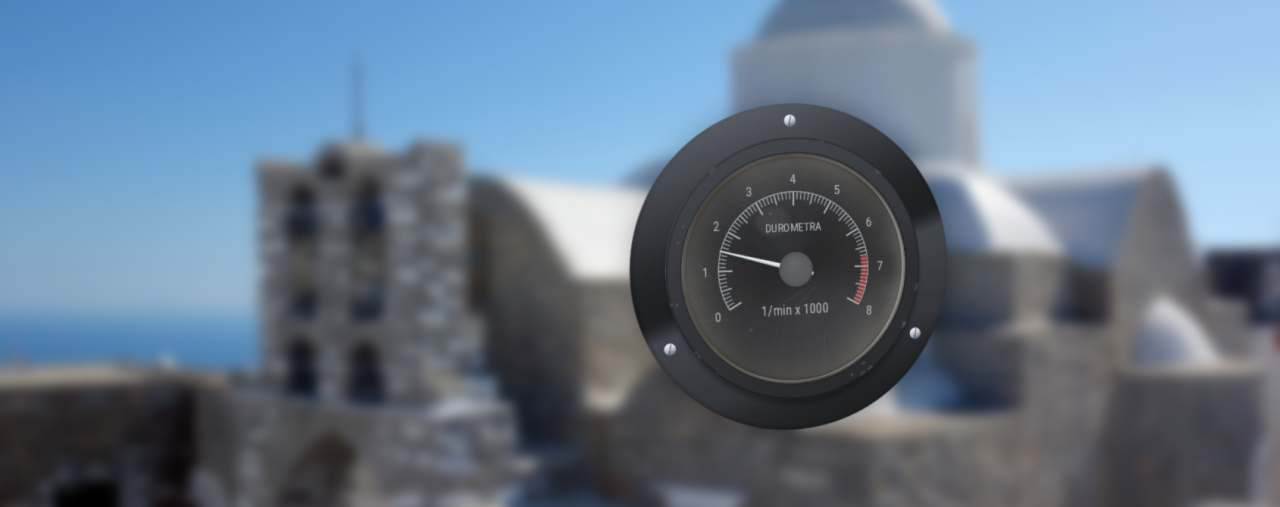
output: 1500 rpm
